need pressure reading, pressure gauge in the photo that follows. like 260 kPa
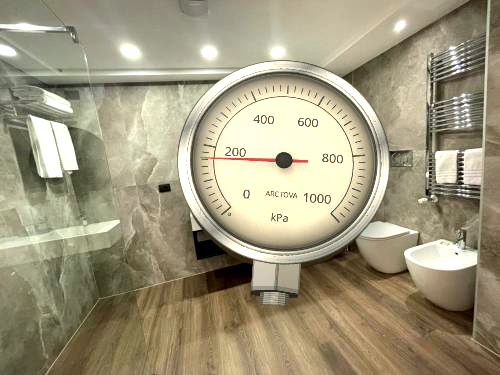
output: 160 kPa
